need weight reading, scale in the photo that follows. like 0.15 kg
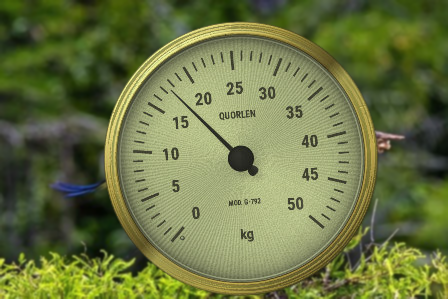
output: 17.5 kg
